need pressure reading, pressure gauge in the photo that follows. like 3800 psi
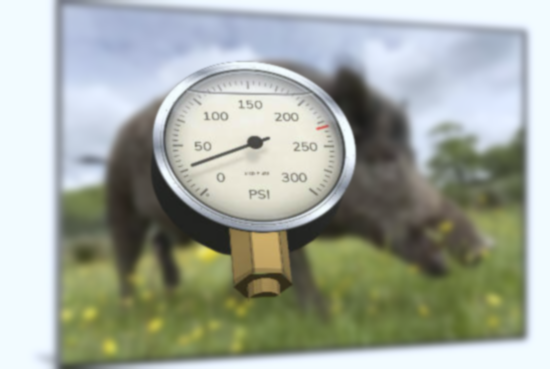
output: 25 psi
